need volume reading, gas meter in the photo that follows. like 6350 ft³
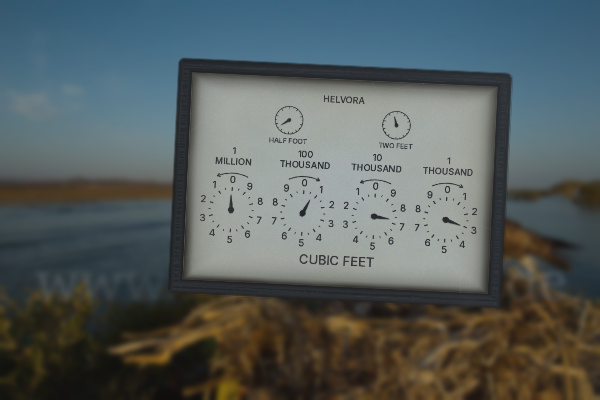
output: 7300 ft³
